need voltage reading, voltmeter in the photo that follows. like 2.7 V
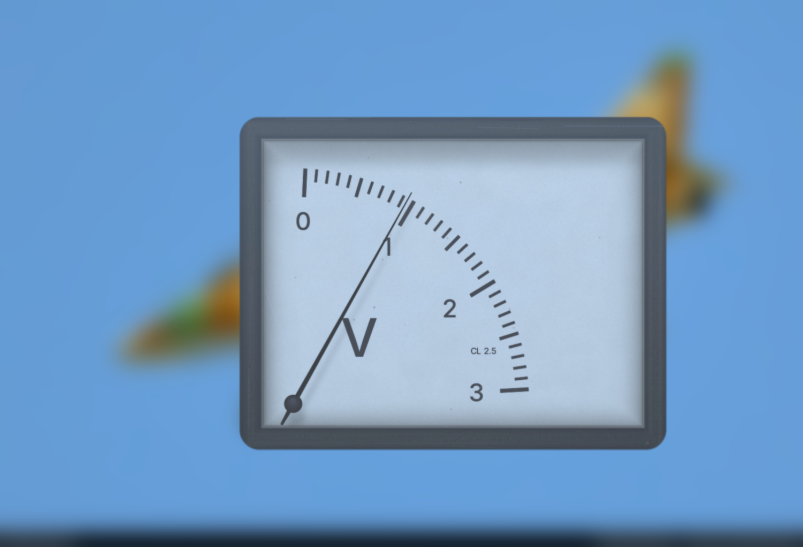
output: 0.95 V
